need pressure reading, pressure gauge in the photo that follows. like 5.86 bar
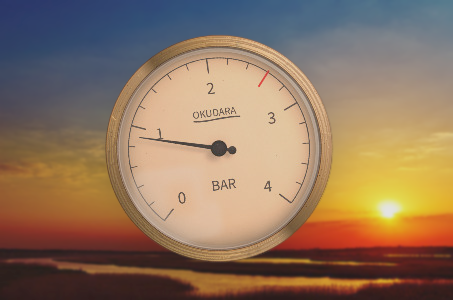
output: 0.9 bar
